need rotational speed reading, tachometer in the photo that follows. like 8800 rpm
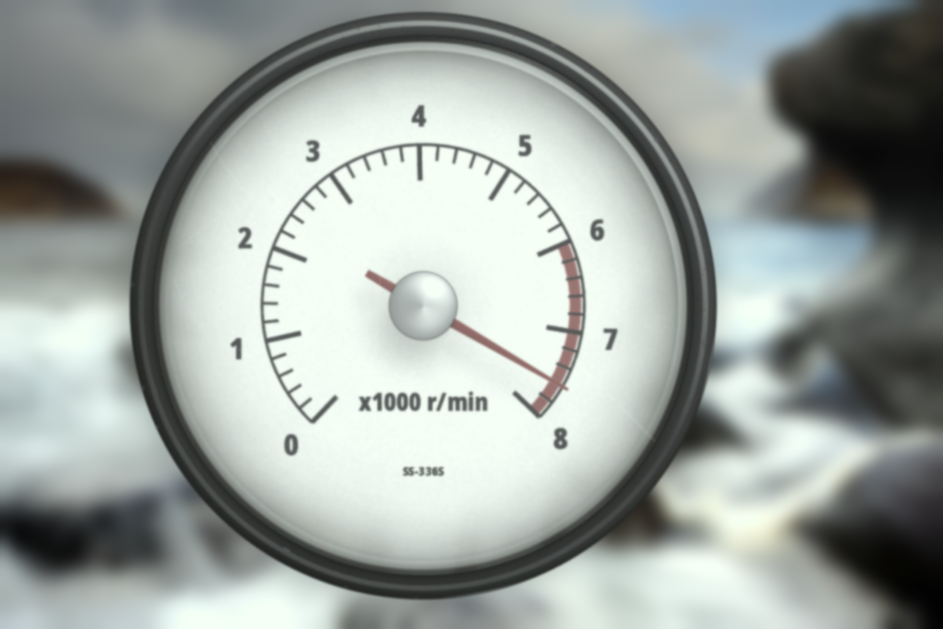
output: 7600 rpm
